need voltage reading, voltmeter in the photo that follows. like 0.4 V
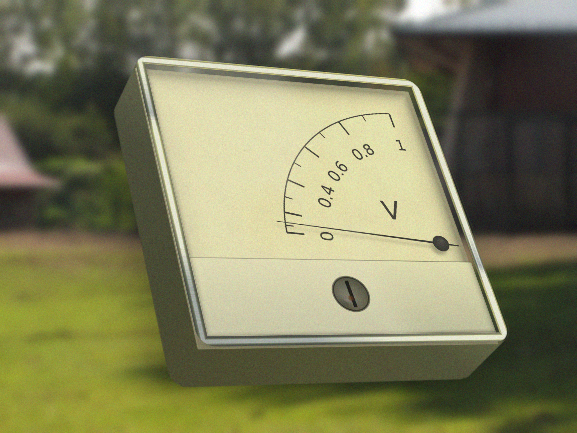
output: 0.1 V
